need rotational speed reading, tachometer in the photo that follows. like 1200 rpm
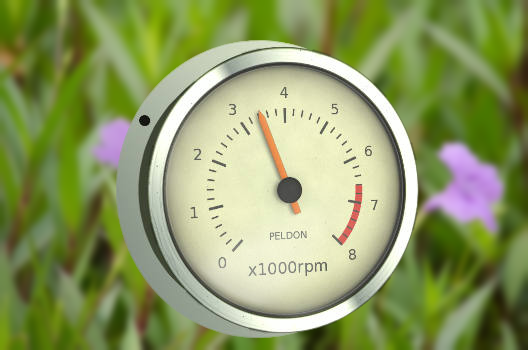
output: 3400 rpm
